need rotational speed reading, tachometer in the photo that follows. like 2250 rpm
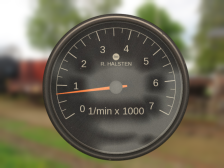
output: 750 rpm
